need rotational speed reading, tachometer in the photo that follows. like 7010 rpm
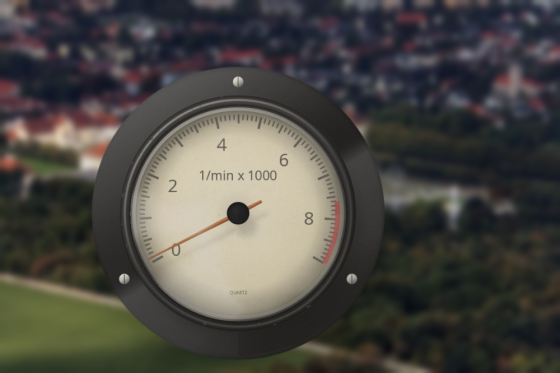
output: 100 rpm
